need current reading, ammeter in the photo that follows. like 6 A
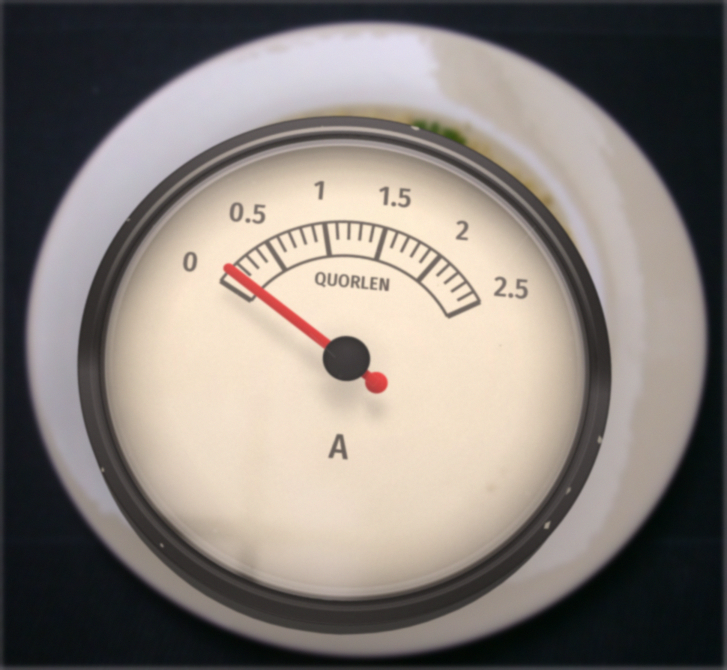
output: 0.1 A
